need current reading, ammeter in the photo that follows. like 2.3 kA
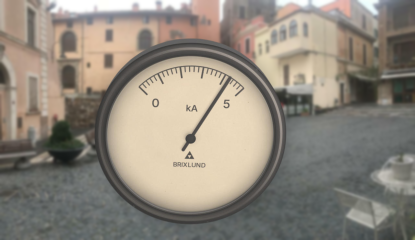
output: 4.2 kA
